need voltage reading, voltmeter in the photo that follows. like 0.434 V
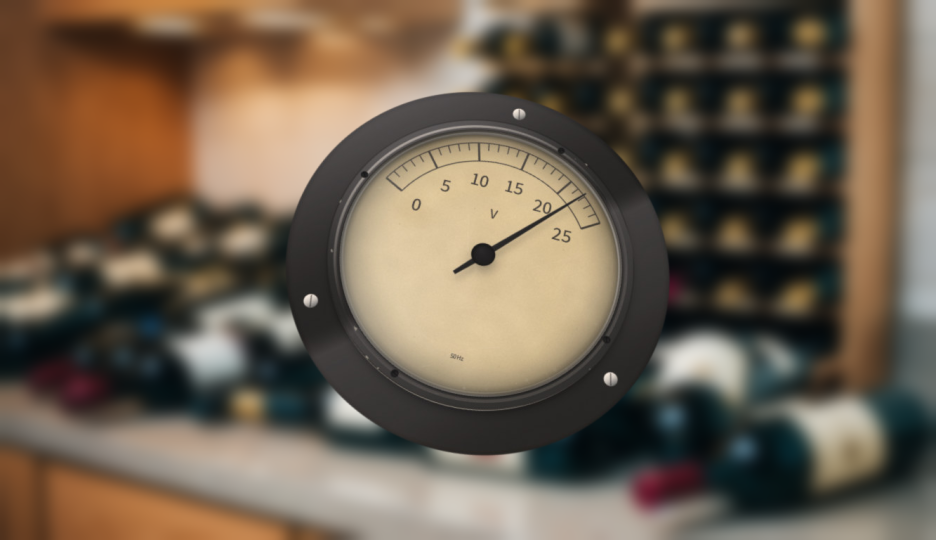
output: 22 V
